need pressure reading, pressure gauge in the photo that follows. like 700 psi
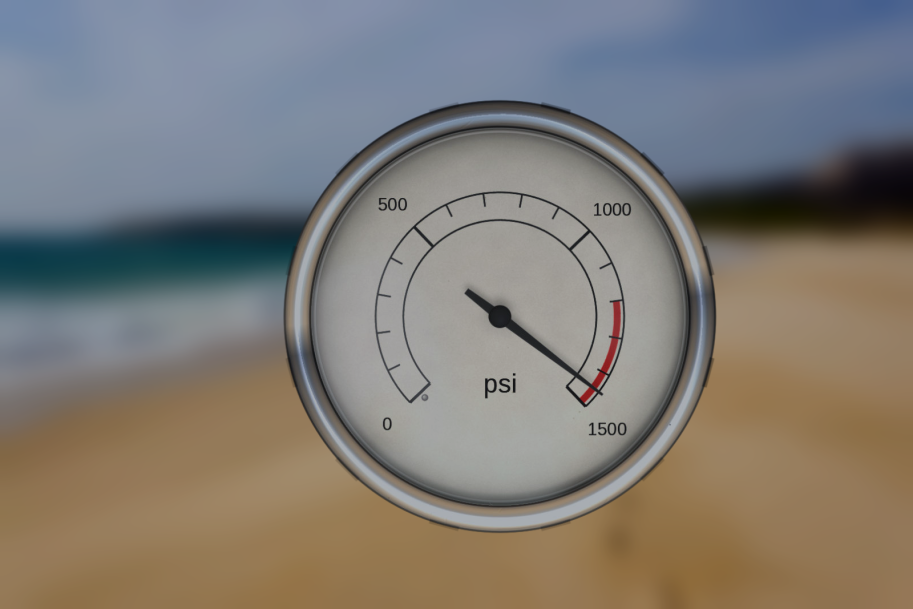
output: 1450 psi
